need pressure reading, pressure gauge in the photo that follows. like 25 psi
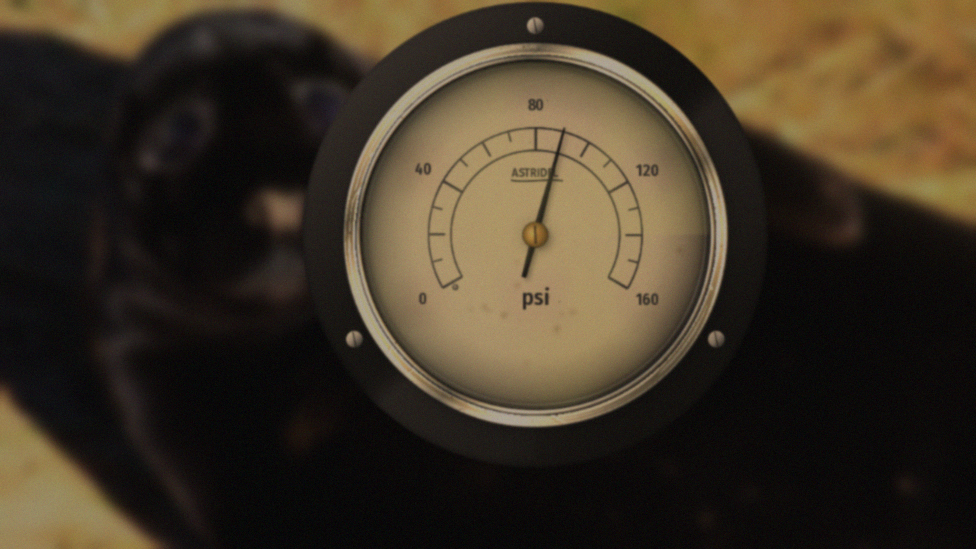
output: 90 psi
